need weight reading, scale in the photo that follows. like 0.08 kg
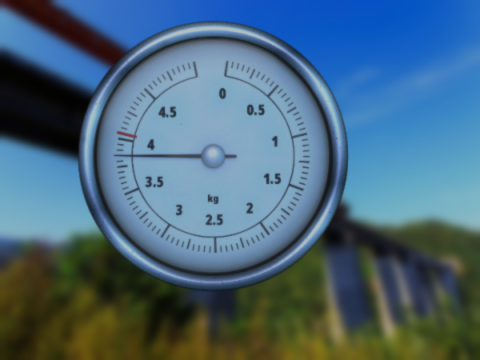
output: 3.85 kg
